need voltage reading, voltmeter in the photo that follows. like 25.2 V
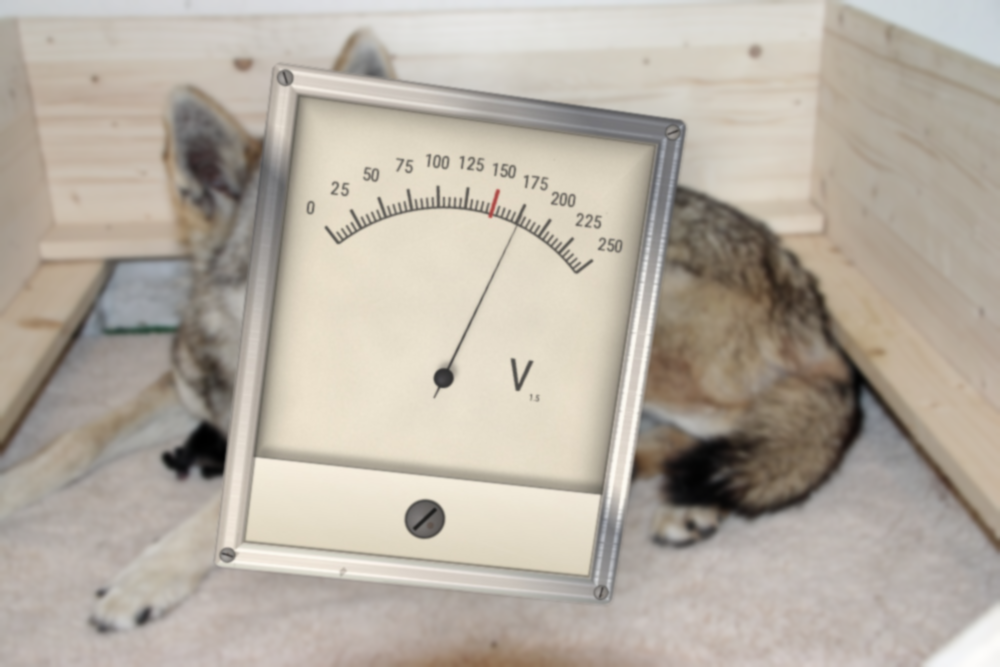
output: 175 V
